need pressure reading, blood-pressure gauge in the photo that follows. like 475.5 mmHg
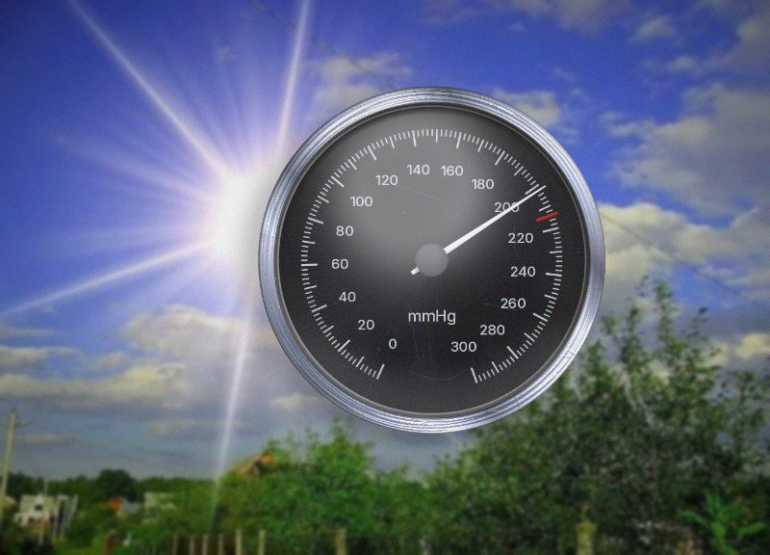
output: 202 mmHg
